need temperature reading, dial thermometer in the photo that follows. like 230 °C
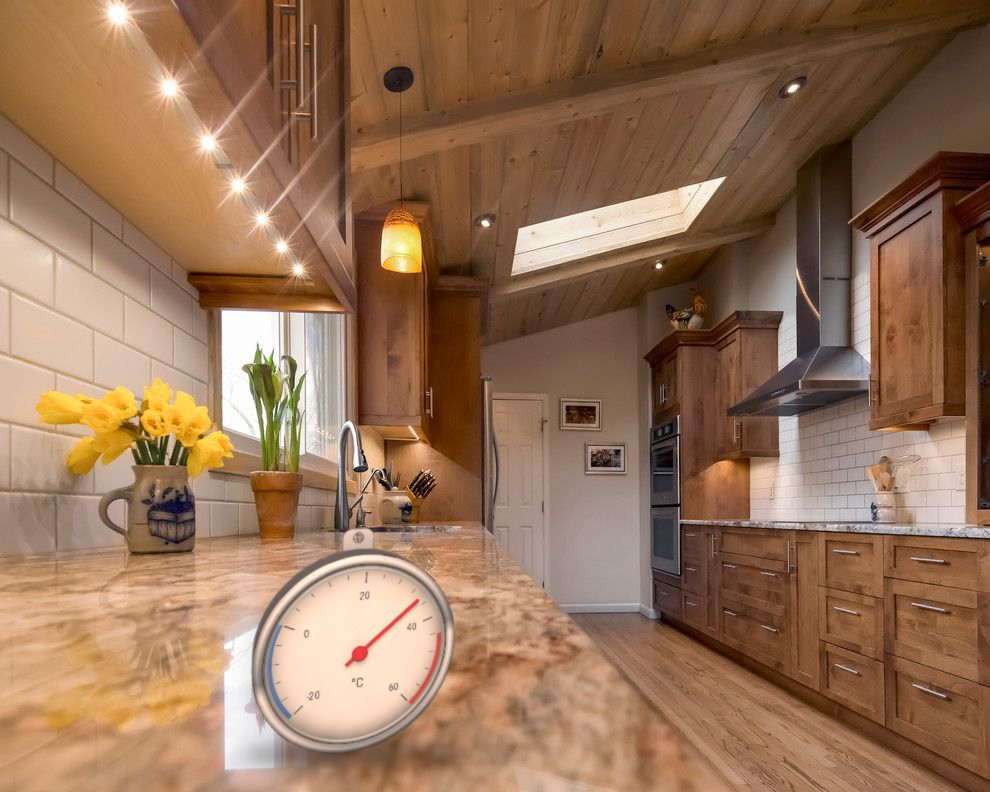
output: 34 °C
